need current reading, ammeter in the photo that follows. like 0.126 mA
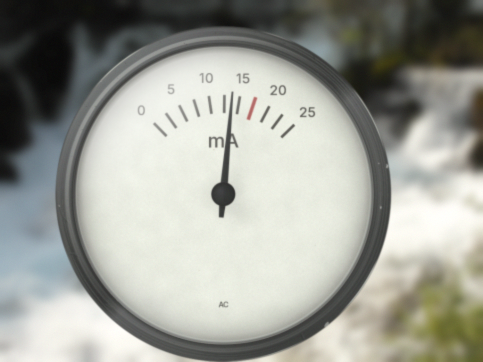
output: 13.75 mA
